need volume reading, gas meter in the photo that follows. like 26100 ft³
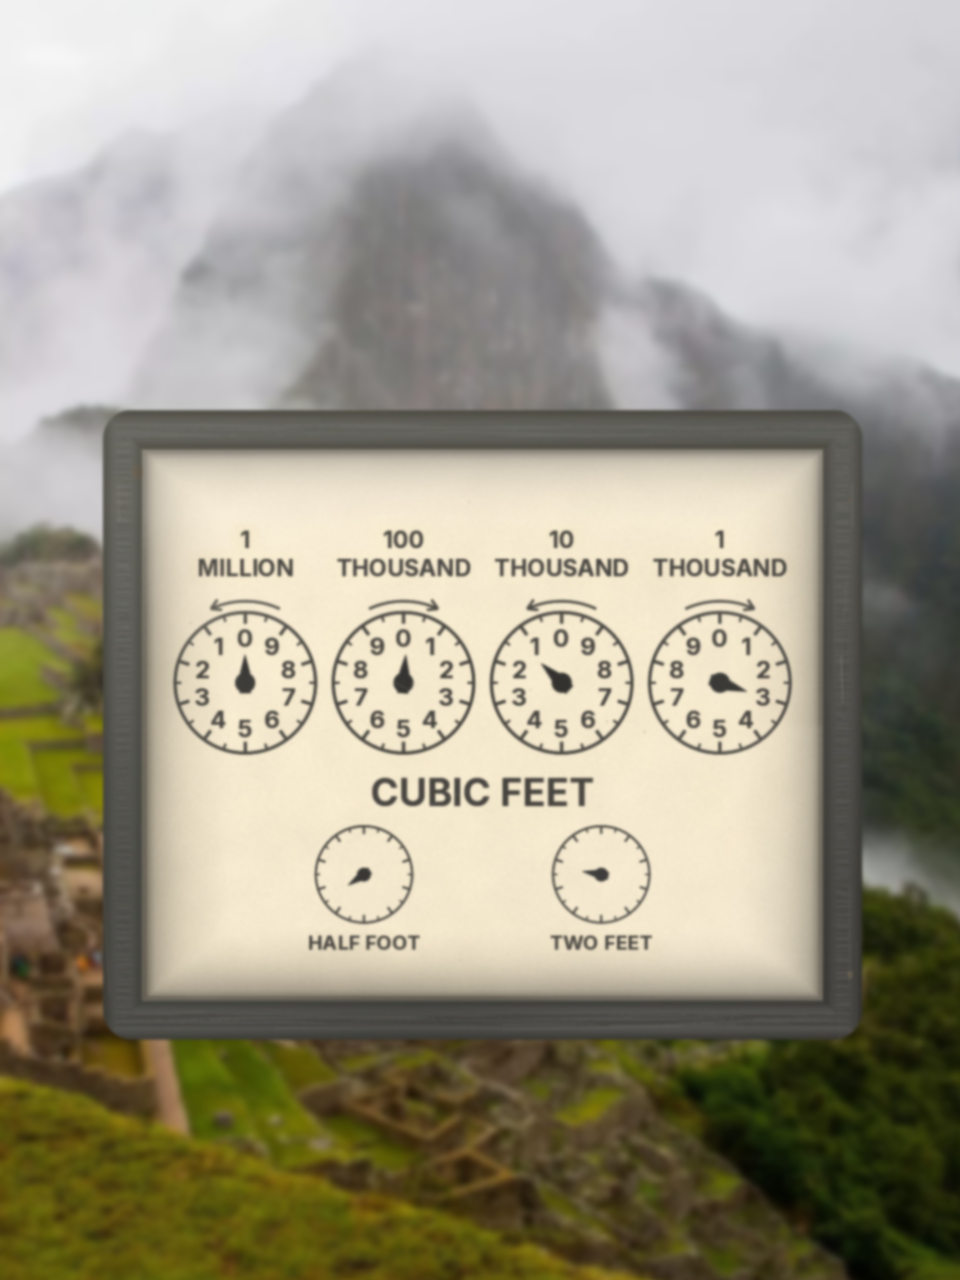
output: 1300 ft³
